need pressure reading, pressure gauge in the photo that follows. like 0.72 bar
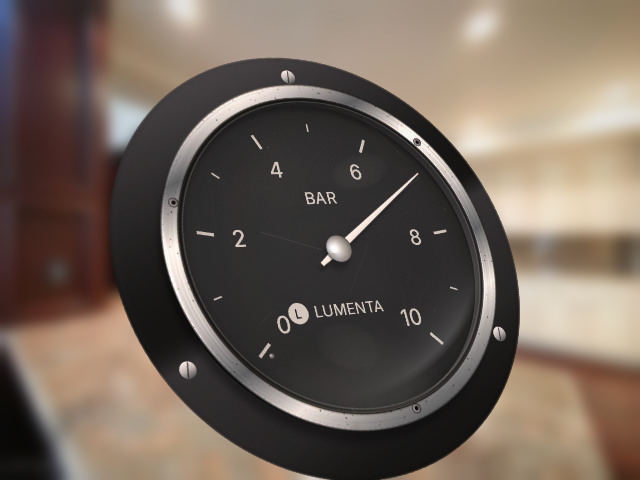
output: 7 bar
